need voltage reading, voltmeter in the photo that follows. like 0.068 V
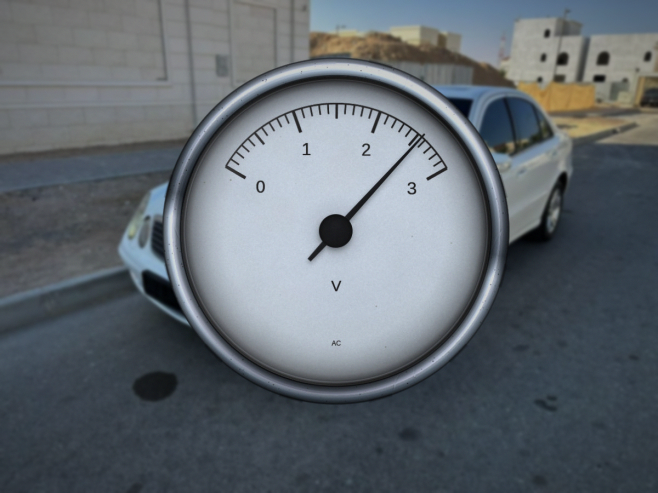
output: 2.55 V
